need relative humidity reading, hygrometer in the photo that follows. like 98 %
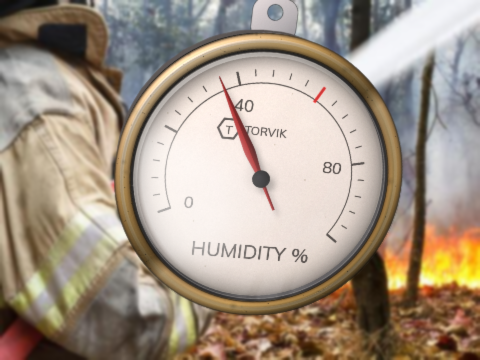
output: 36 %
